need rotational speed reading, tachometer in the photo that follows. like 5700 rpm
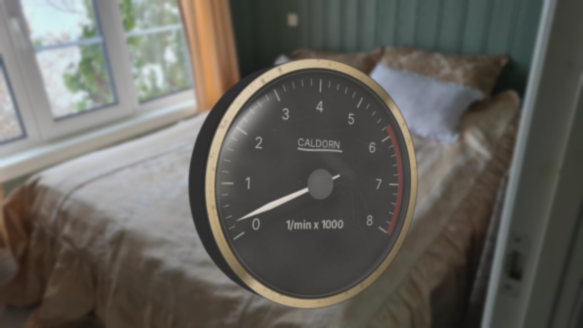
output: 300 rpm
